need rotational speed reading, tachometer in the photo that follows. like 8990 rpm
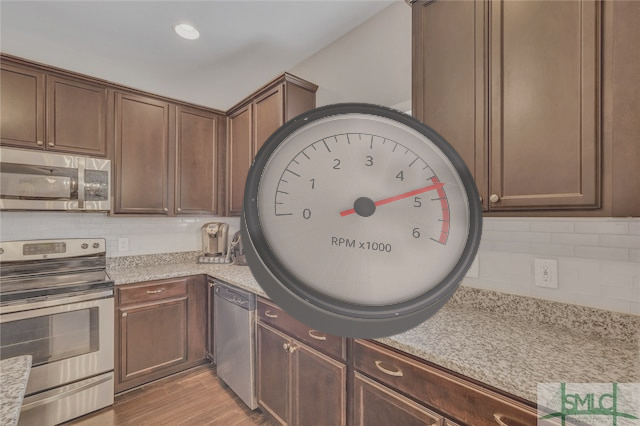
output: 4750 rpm
